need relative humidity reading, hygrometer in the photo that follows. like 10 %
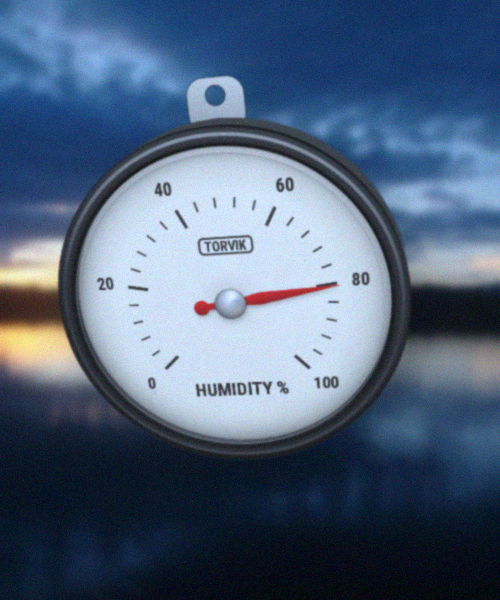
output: 80 %
